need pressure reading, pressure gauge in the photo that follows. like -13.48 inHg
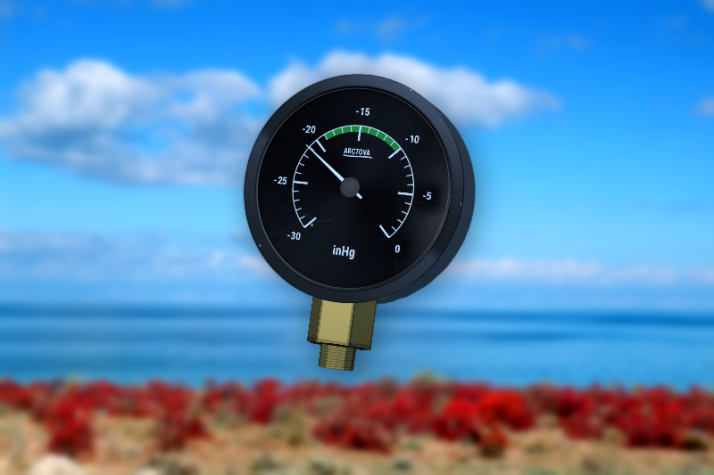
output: -21 inHg
